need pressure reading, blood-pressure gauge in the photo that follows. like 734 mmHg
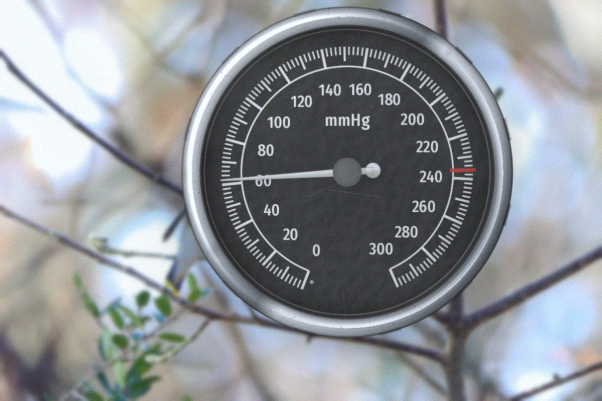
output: 62 mmHg
